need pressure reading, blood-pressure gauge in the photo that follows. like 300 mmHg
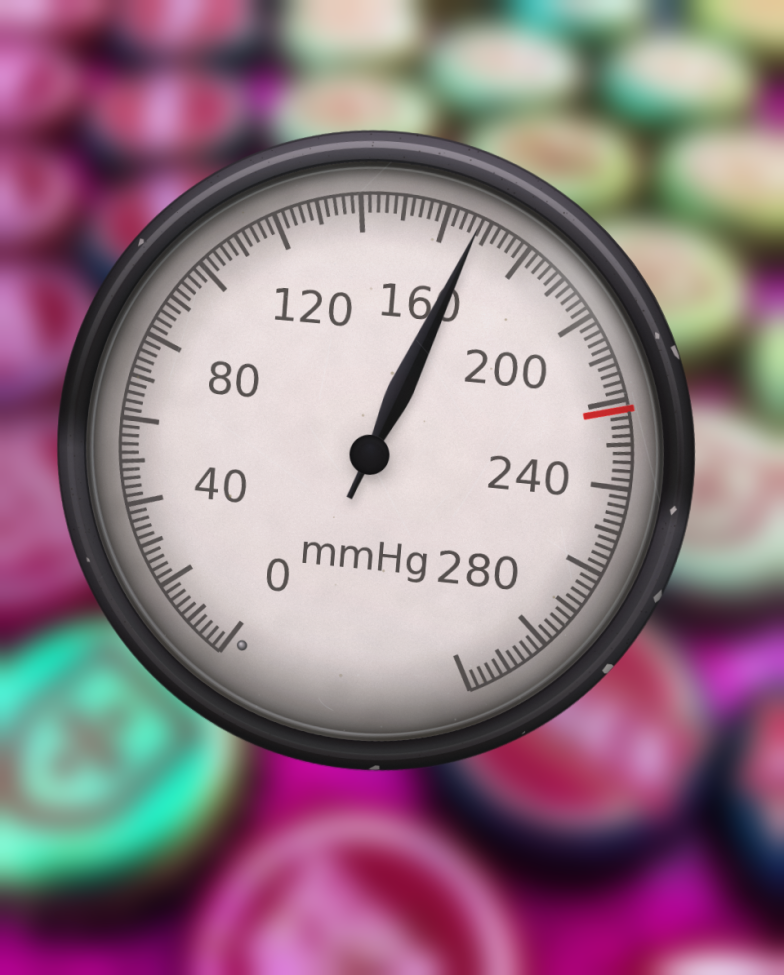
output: 168 mmHg
